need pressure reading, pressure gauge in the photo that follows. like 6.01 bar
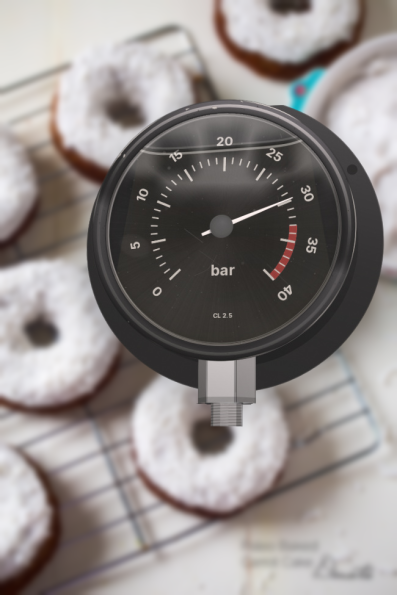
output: 30 bar
